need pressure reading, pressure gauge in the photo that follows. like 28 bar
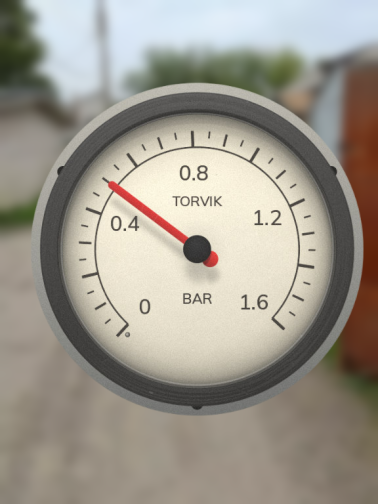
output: 0.5 bar
